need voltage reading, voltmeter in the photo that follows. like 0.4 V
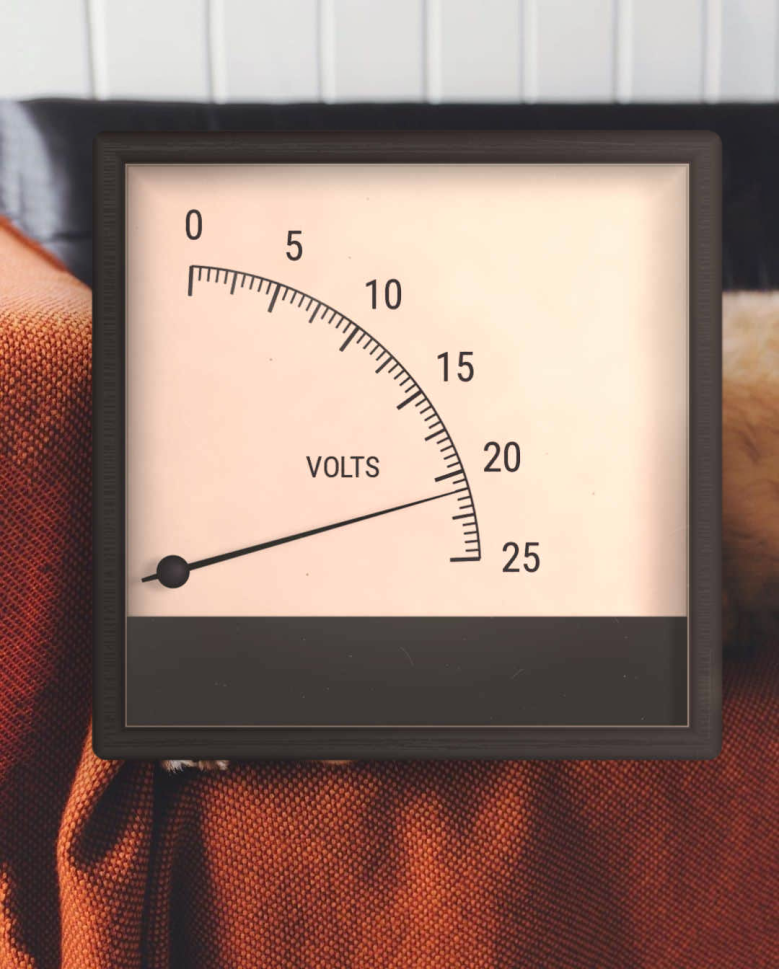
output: 21 V
